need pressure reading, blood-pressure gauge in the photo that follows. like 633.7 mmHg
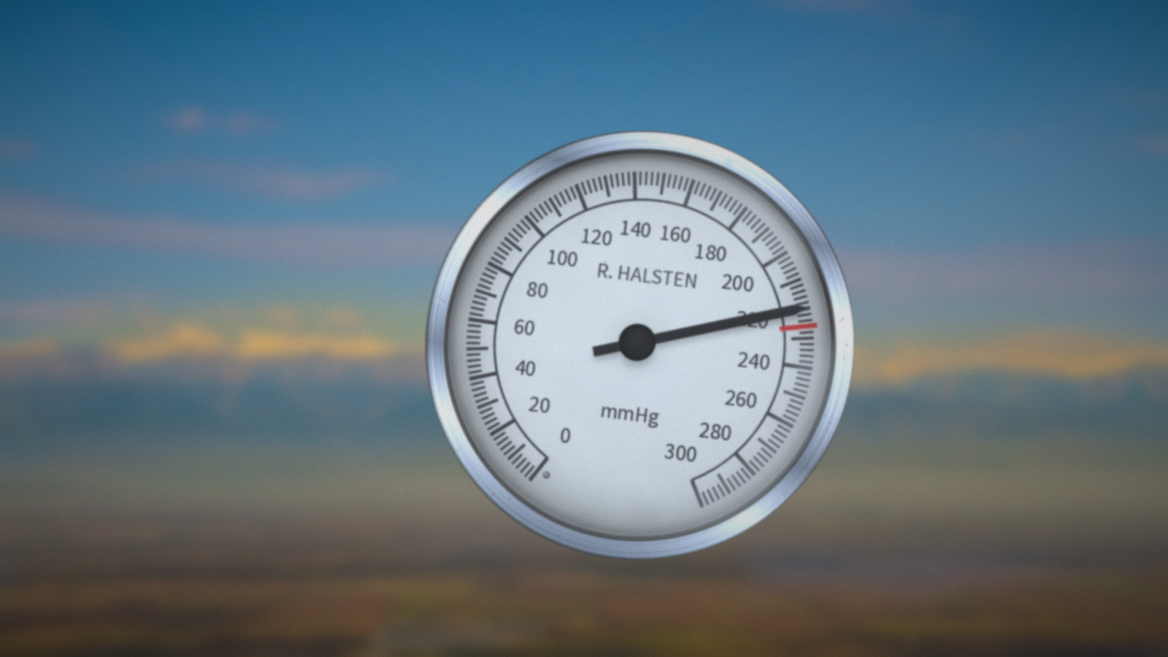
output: 220 mmHg
